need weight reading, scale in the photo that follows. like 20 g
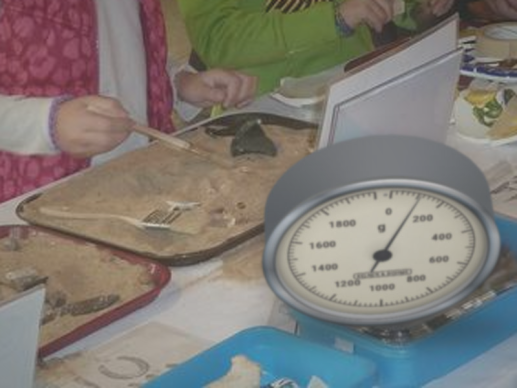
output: 100 g
